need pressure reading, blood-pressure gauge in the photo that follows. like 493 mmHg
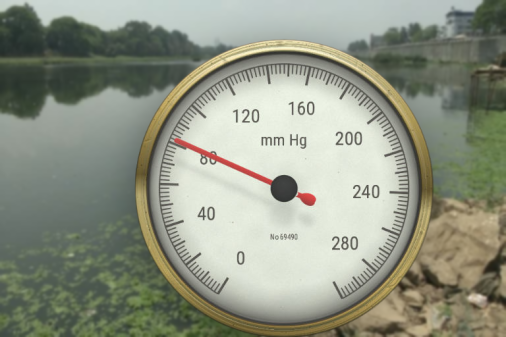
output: 82 mmHg
